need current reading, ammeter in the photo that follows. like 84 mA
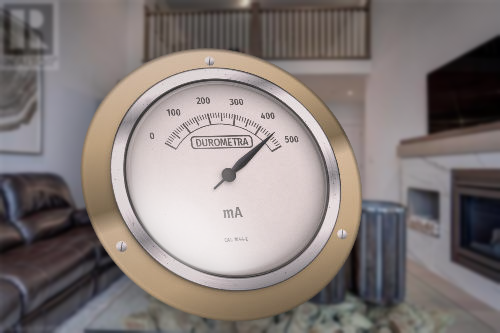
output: 450 mA
